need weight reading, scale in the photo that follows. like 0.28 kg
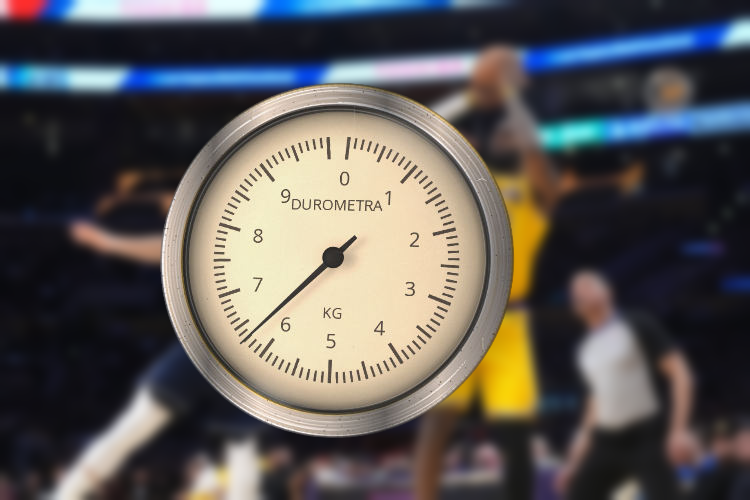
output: 6.3 kg
